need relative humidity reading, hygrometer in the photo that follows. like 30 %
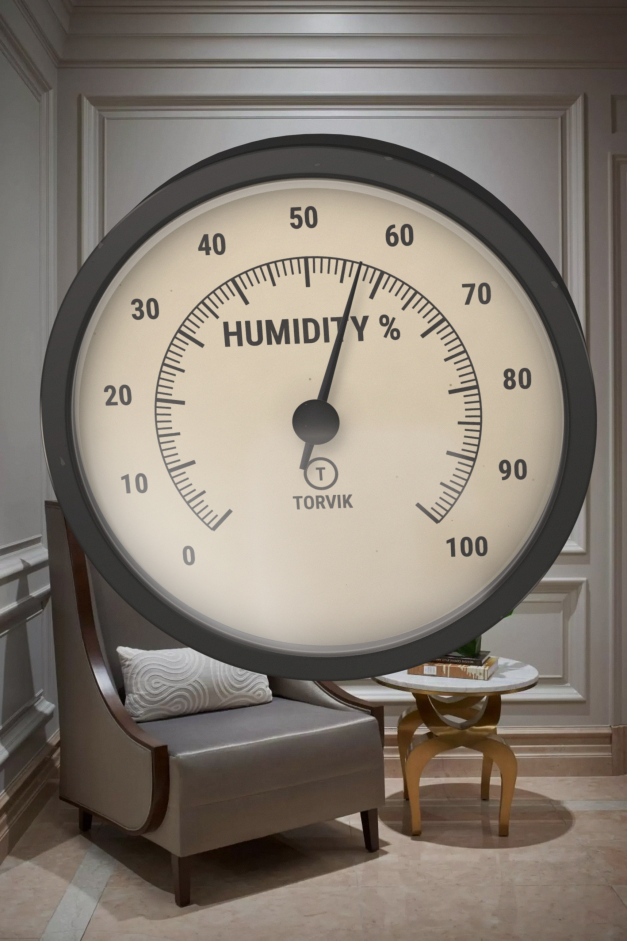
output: 57 %
